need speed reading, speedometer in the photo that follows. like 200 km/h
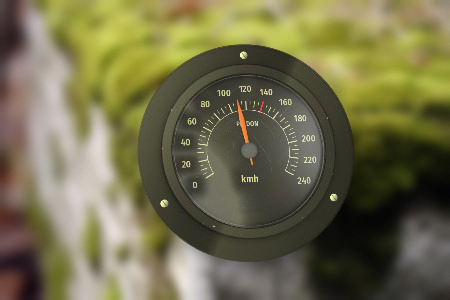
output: 110 km/h
